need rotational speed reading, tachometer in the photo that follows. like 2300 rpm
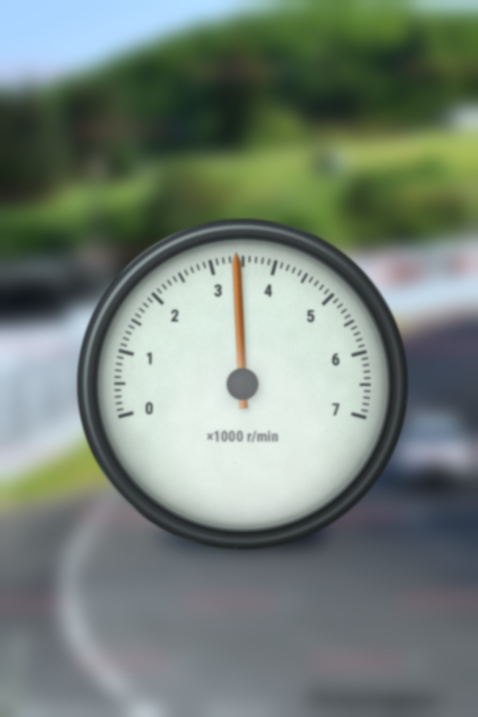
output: 3400 rpm
